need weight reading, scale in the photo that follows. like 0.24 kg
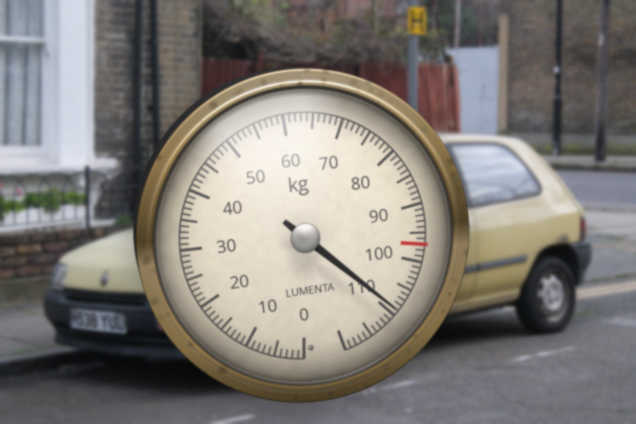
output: 109 kg
